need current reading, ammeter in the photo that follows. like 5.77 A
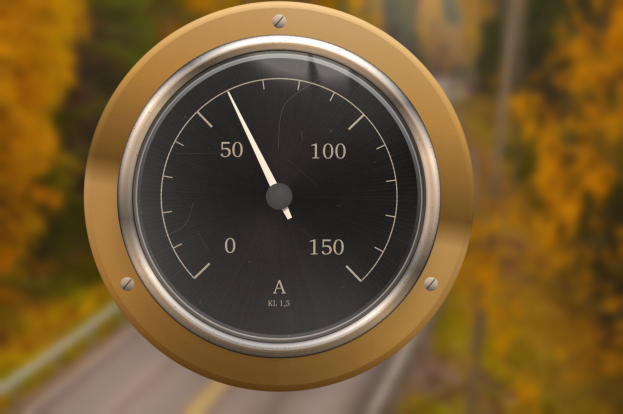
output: 60 A
